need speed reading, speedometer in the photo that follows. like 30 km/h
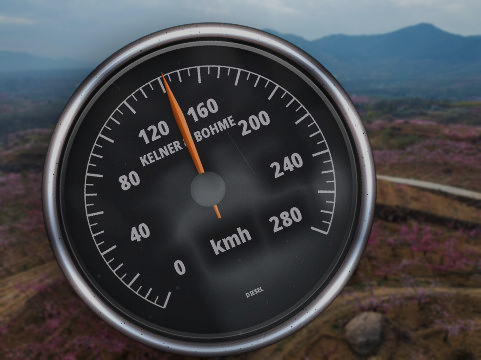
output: 142.5 km/h
